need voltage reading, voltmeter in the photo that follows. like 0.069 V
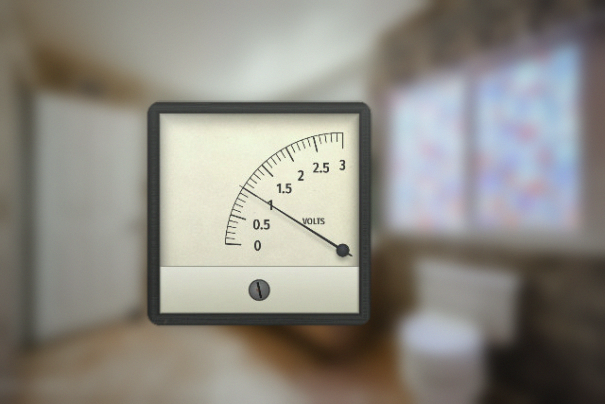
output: 1 V
